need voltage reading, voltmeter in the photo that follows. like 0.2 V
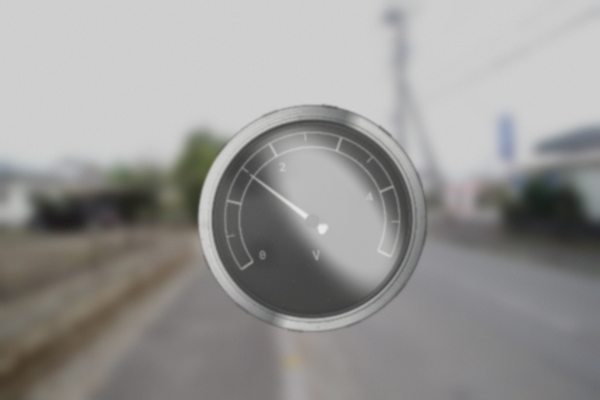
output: 1.5 V
